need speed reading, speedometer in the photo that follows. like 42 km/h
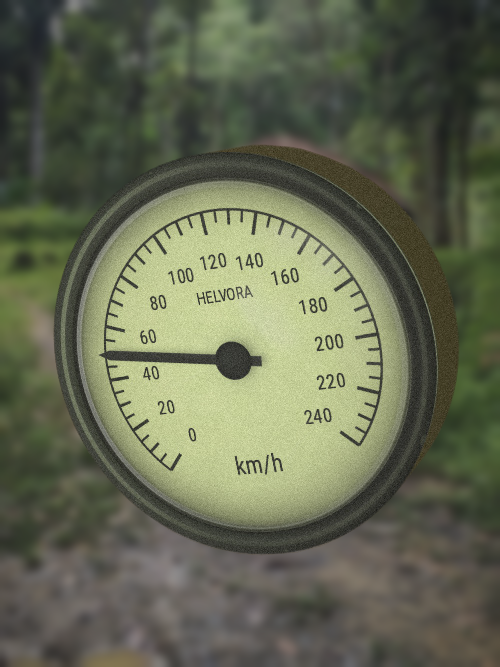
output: 50 km/h
